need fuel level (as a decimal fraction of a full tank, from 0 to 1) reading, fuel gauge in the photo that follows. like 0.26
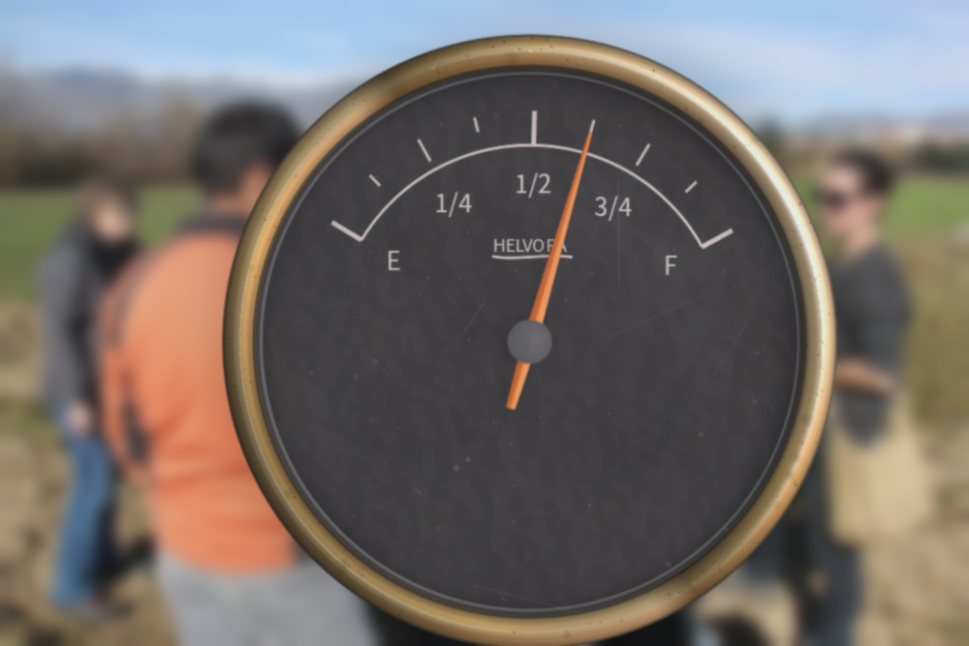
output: 0.625
